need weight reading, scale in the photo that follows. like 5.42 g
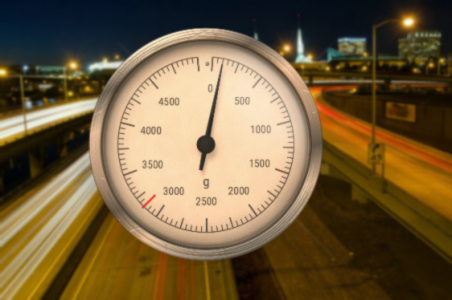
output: 100 g
